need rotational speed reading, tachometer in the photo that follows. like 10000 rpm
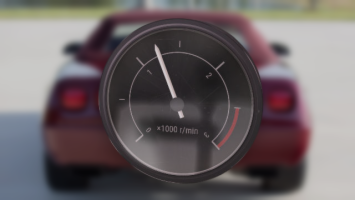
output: 1250 rpm
